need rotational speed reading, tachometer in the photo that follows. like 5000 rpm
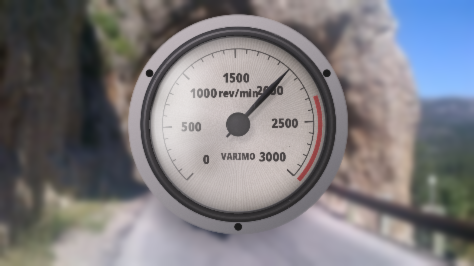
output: 2000 rpm
